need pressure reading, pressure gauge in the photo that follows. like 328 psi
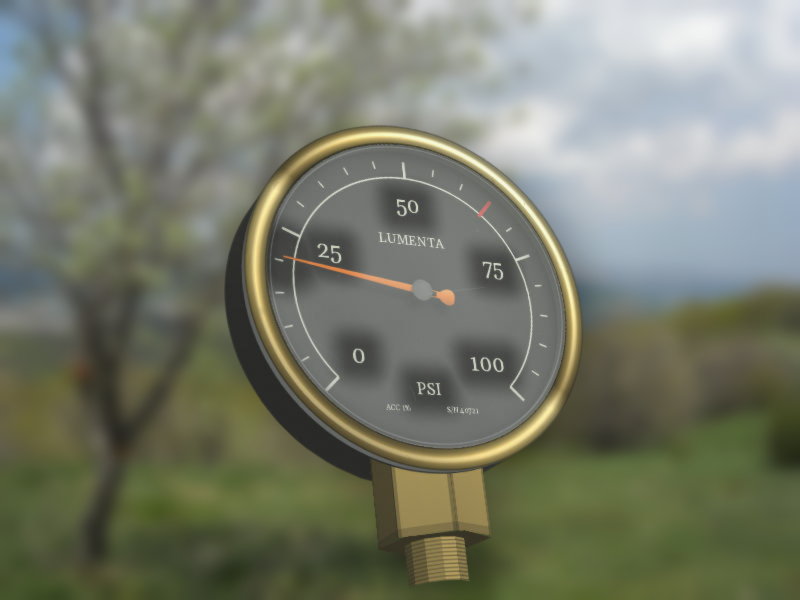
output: 20 psi
